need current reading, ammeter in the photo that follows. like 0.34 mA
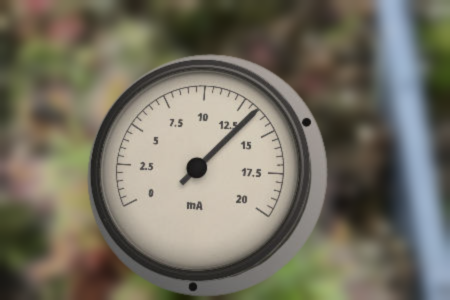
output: 13.5 mA
